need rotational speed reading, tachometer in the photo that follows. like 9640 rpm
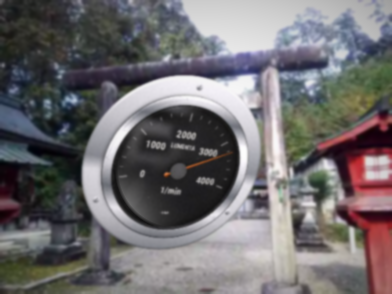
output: 3200 rpm
